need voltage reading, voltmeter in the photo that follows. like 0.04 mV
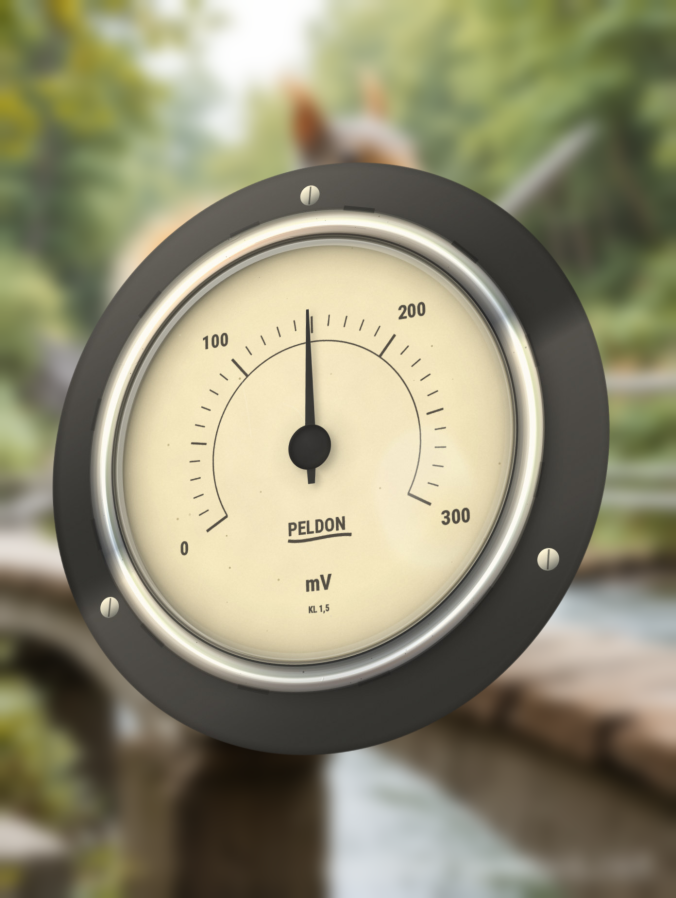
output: 150 mV
